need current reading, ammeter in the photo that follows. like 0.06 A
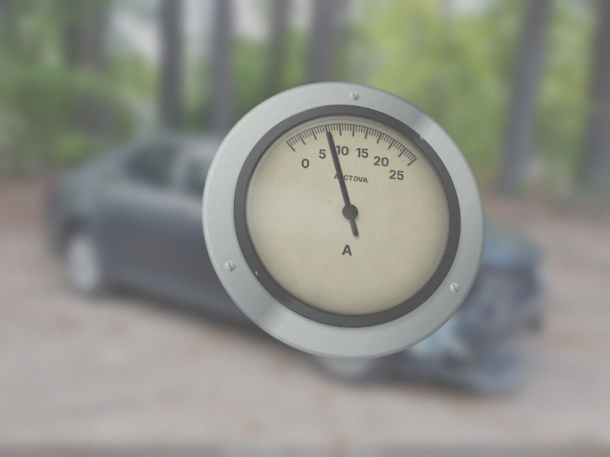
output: 7.5 A
